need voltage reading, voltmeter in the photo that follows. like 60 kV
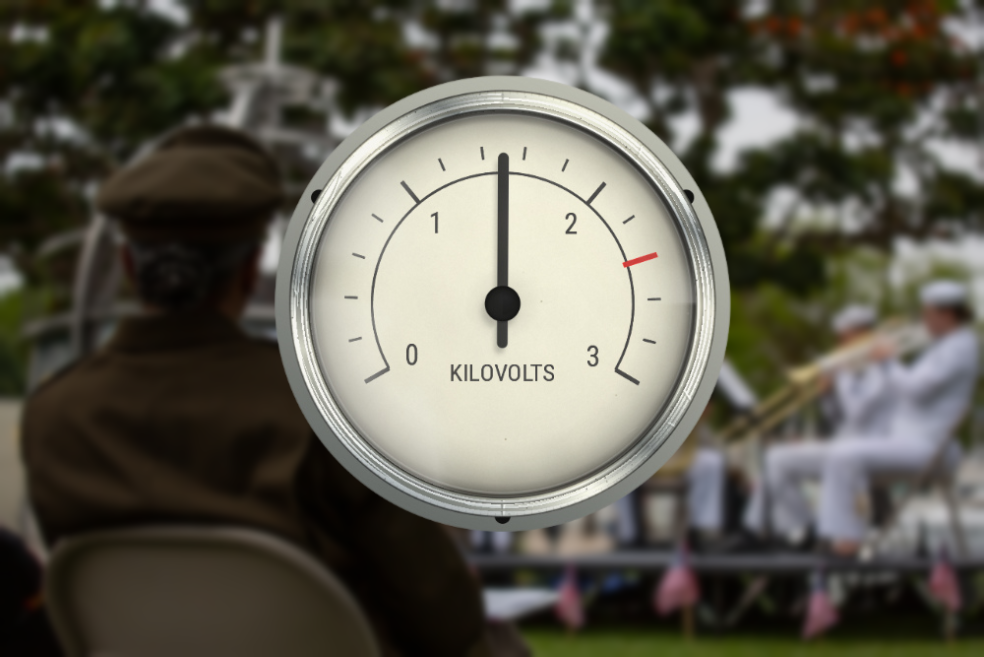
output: 1.5 kV
